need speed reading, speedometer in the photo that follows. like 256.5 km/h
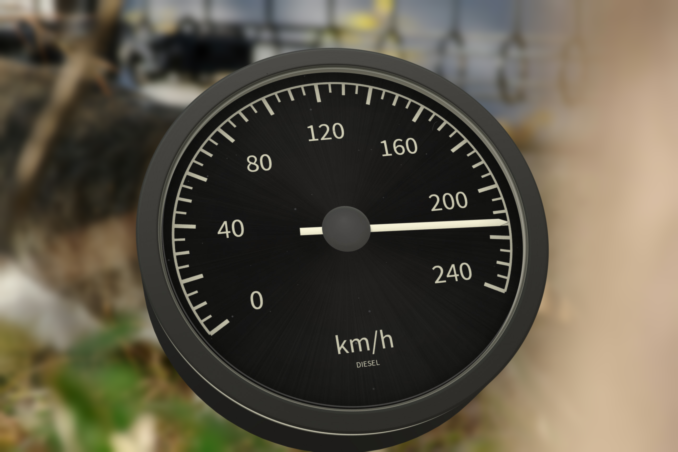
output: 215 km/h
